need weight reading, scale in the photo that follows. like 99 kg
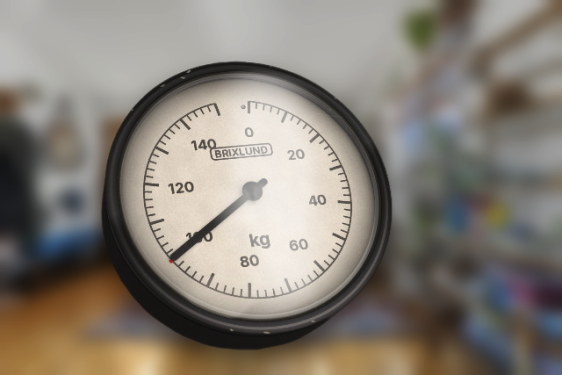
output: 100 kg
